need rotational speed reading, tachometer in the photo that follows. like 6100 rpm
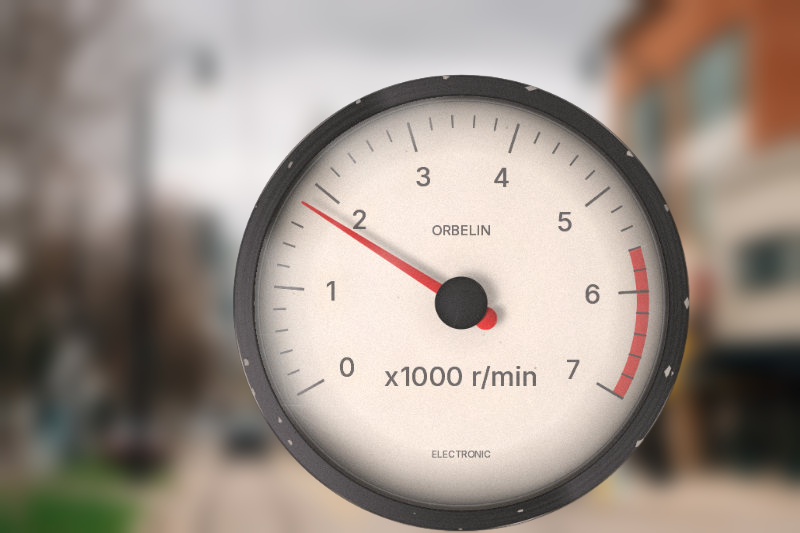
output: 1800 rpm
